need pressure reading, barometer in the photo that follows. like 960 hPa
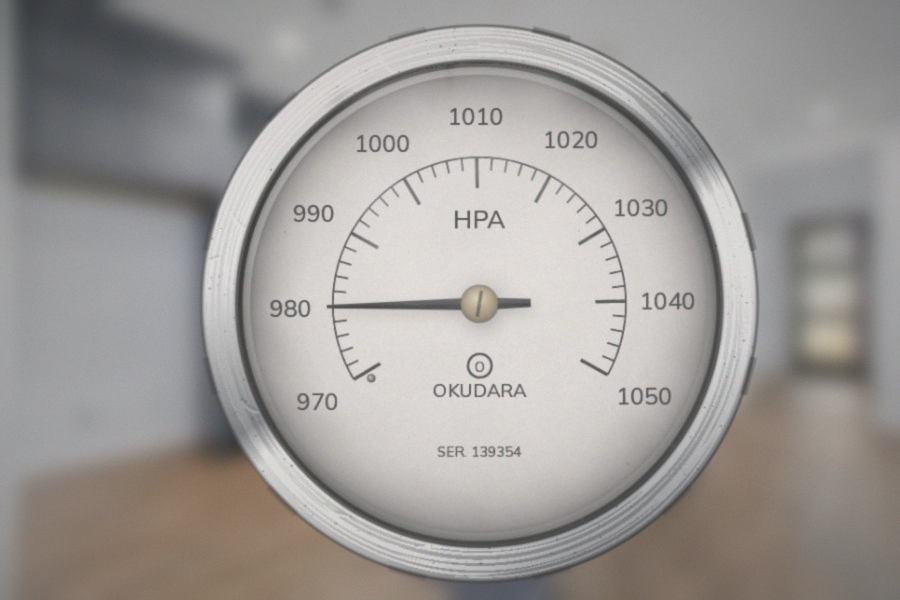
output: 980 hPa
